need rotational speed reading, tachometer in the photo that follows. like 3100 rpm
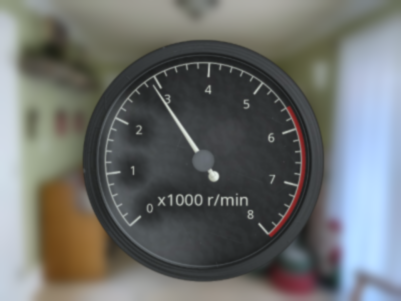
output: 2900 rpm
